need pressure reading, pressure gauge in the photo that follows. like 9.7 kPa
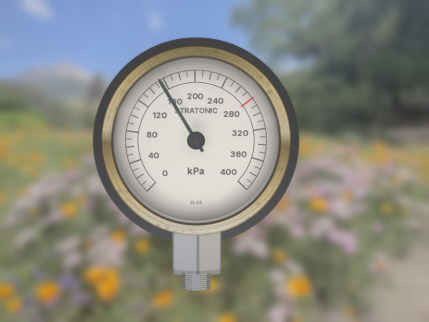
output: 155 kPa
